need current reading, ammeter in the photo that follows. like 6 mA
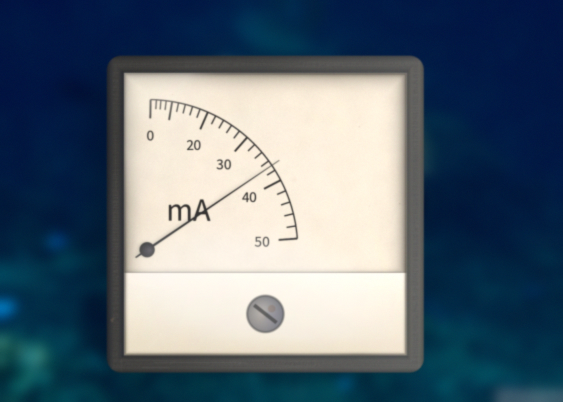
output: 37 mA
